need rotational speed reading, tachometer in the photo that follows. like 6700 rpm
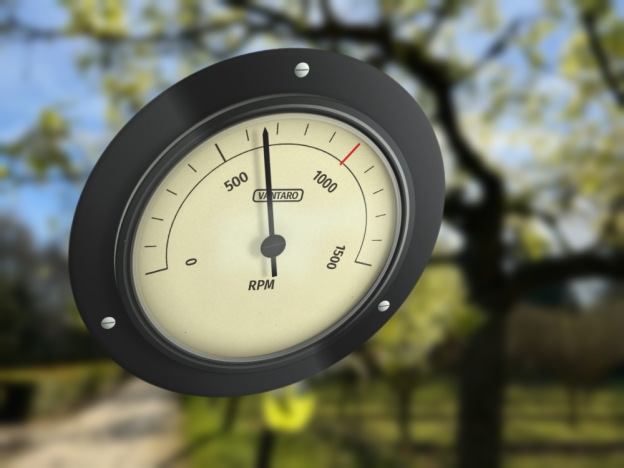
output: 650 rpm
